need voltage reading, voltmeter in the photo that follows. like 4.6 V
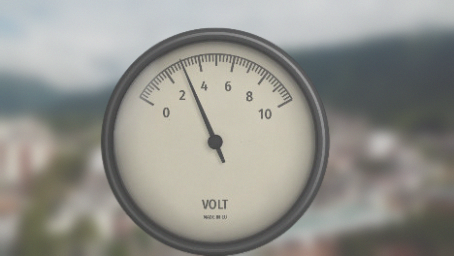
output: 3 V
